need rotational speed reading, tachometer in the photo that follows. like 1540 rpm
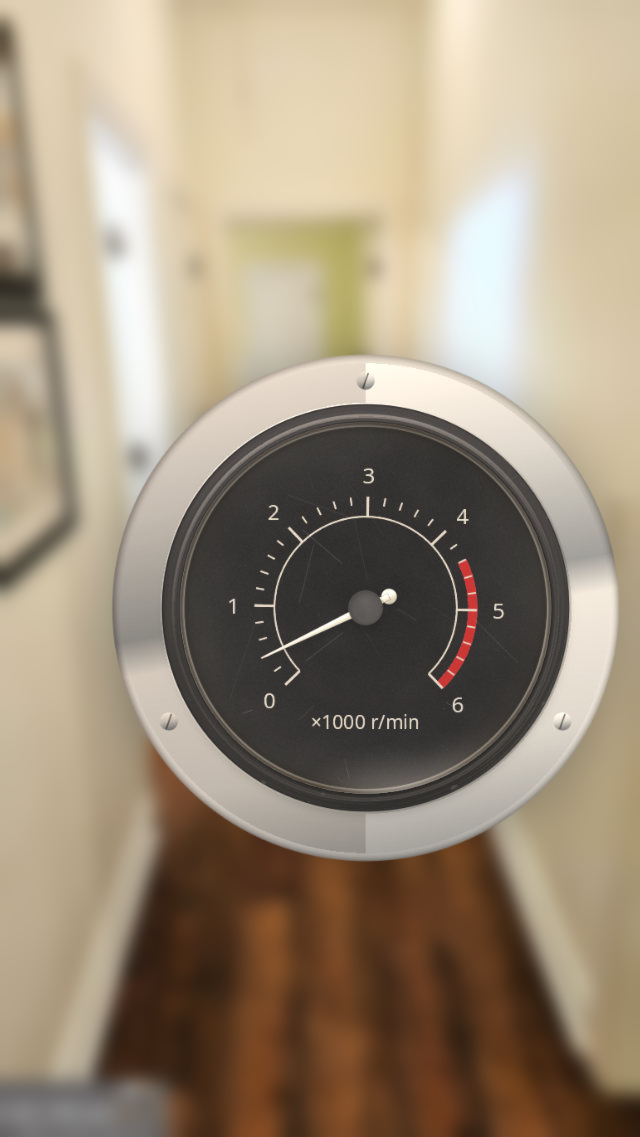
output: 400 rpm
